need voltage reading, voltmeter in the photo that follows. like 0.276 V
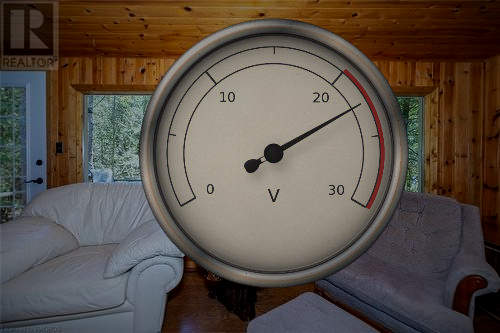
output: 22.5 V
